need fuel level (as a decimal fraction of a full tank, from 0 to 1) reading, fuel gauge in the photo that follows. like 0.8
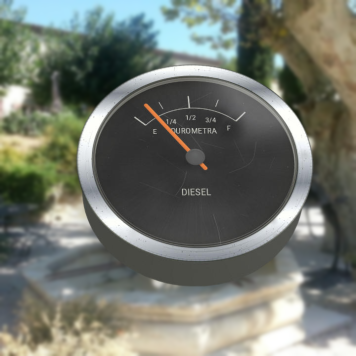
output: 0.125
